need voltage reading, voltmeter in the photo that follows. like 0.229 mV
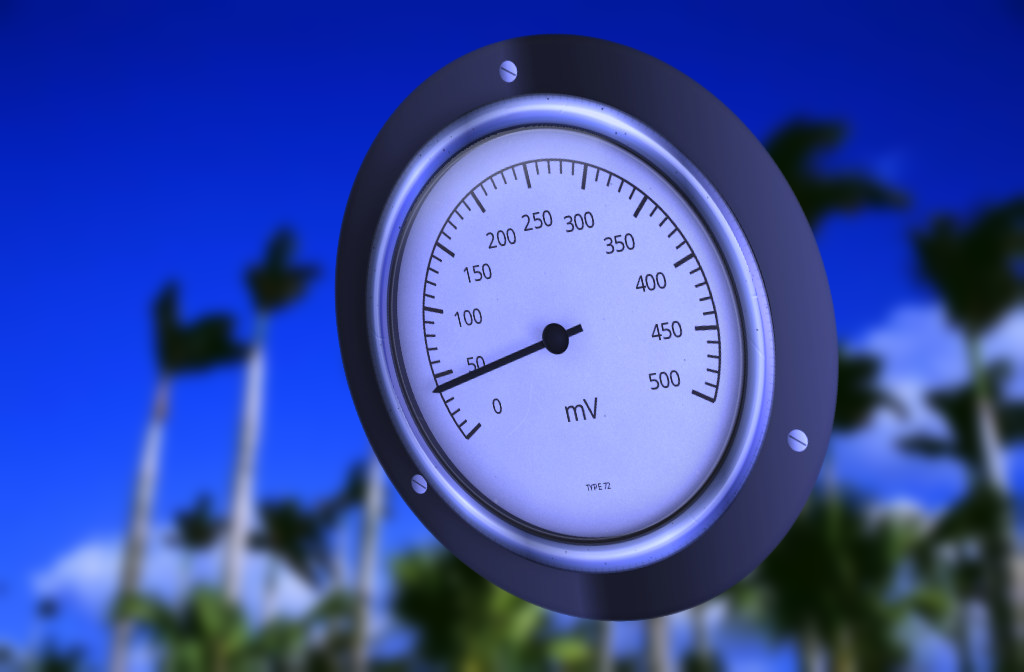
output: 40 mV
